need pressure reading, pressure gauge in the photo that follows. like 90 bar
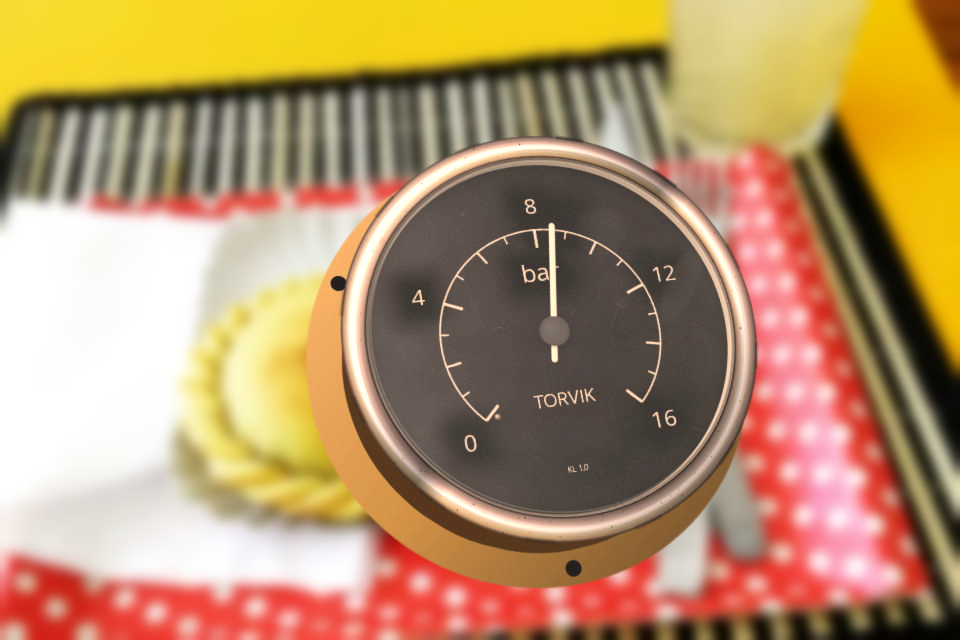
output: 8.5 bar
